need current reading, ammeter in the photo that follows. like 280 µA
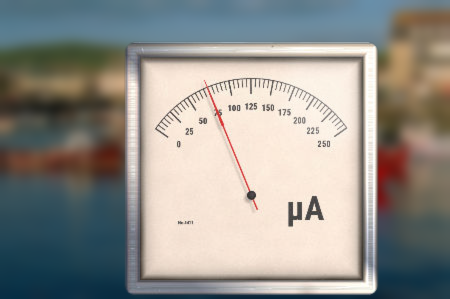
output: 75 µA
